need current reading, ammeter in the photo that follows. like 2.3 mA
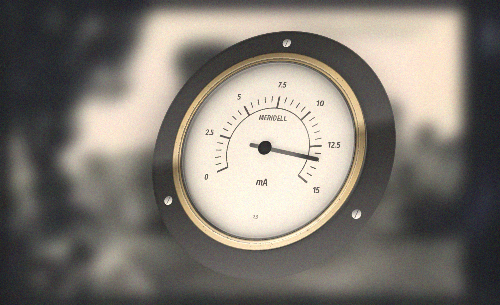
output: 13.5 mA
